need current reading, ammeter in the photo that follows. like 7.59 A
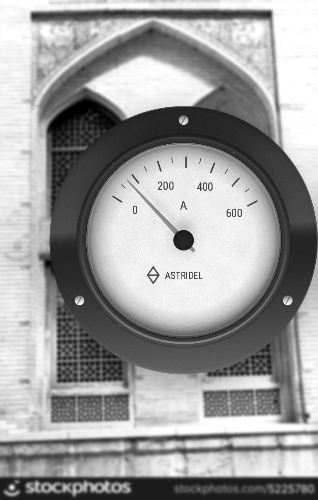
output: 75 A
